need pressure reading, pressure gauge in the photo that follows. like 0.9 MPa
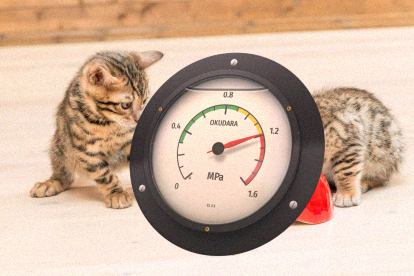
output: 1.2 MPa
